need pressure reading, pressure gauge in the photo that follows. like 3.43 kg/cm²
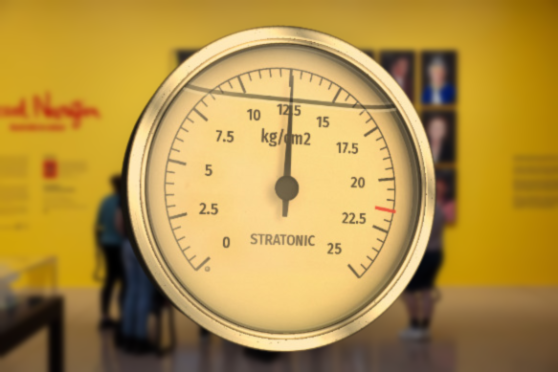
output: 12.5 kg/cm²
